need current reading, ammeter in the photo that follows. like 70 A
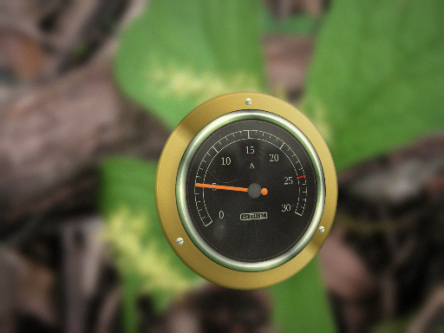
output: 5 A
